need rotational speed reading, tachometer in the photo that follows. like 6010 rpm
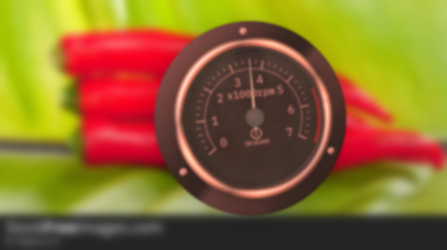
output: 3600 rpm
